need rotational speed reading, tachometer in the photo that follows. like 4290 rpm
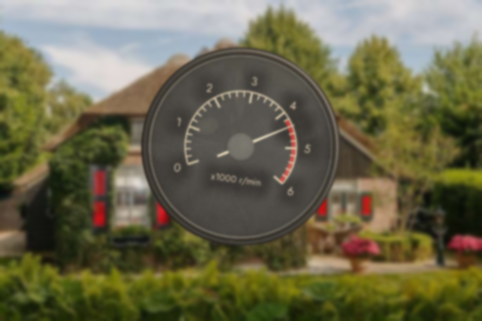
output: 4400 rpm
